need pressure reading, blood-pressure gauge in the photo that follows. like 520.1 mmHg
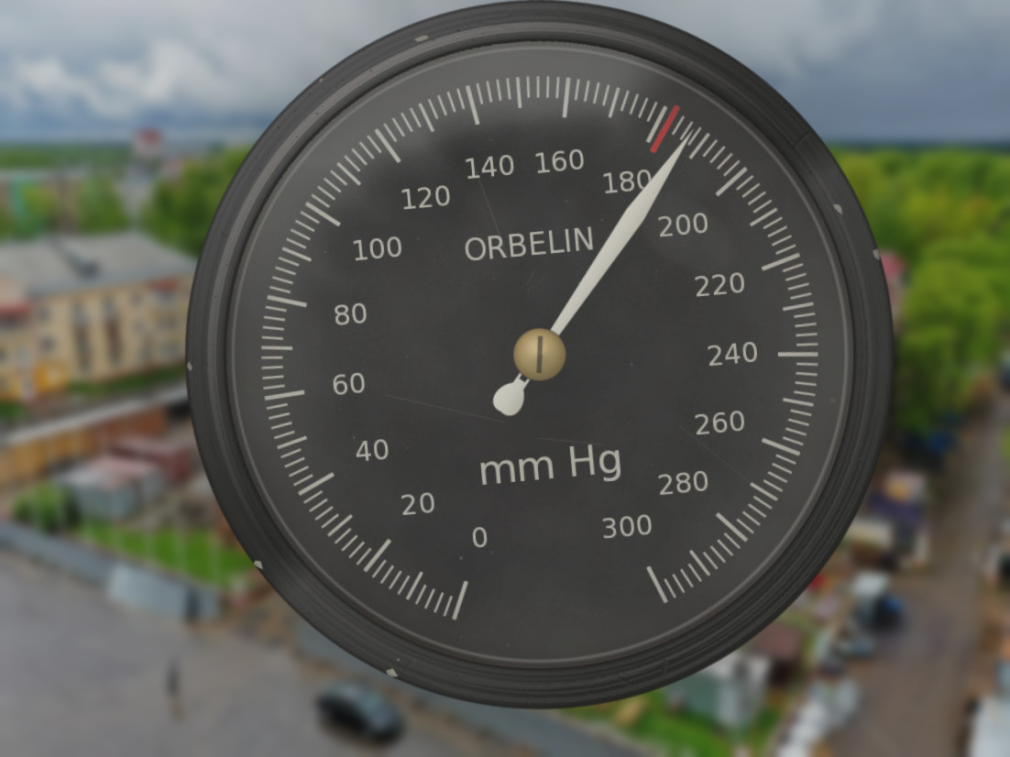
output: 187 mmHg
